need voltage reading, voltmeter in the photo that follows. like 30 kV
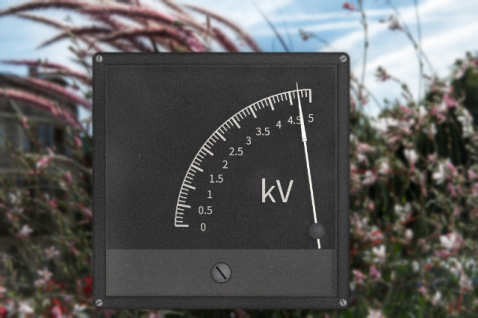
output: 4.7 kV
